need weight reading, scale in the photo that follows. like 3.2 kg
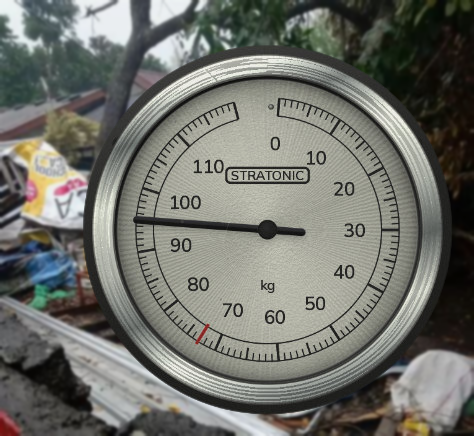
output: 95 kg
